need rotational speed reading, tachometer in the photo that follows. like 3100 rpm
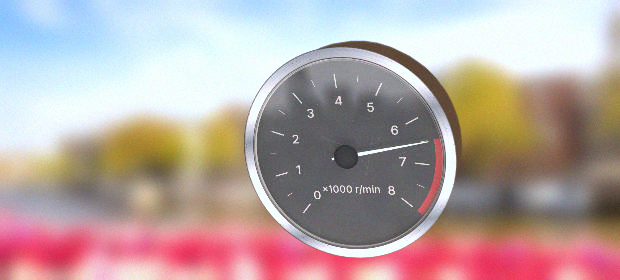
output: 6500 rpm
